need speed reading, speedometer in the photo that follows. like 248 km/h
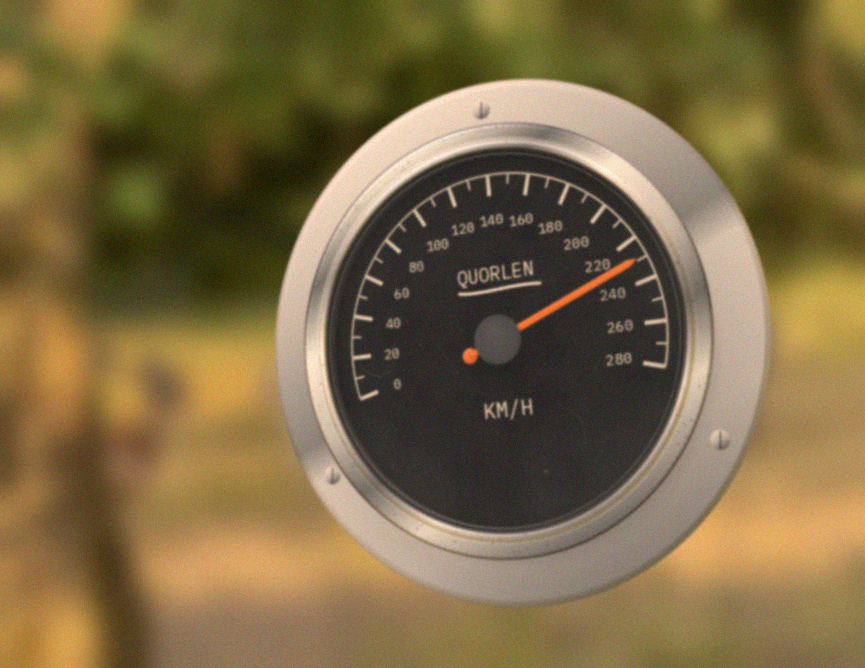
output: 230 km/h
